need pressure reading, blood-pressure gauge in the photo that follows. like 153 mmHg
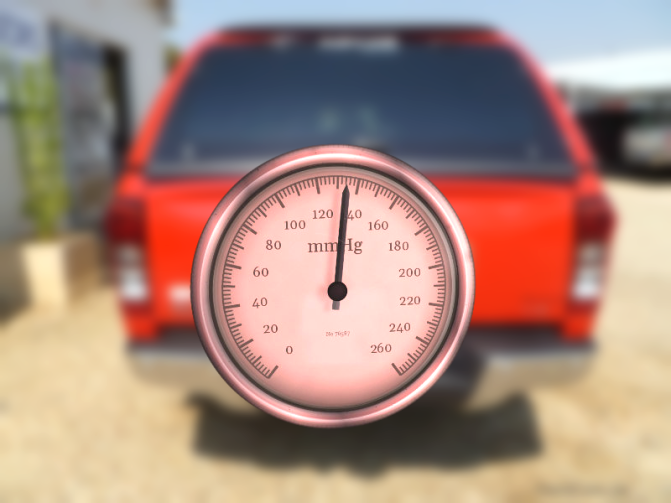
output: 134 mmHg
